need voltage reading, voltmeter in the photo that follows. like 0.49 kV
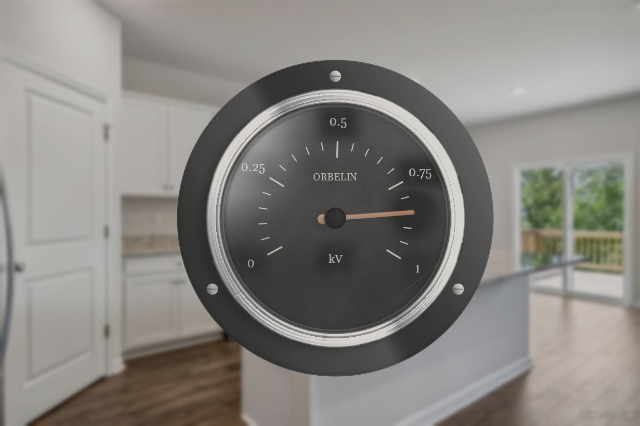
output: 0.85 kV
